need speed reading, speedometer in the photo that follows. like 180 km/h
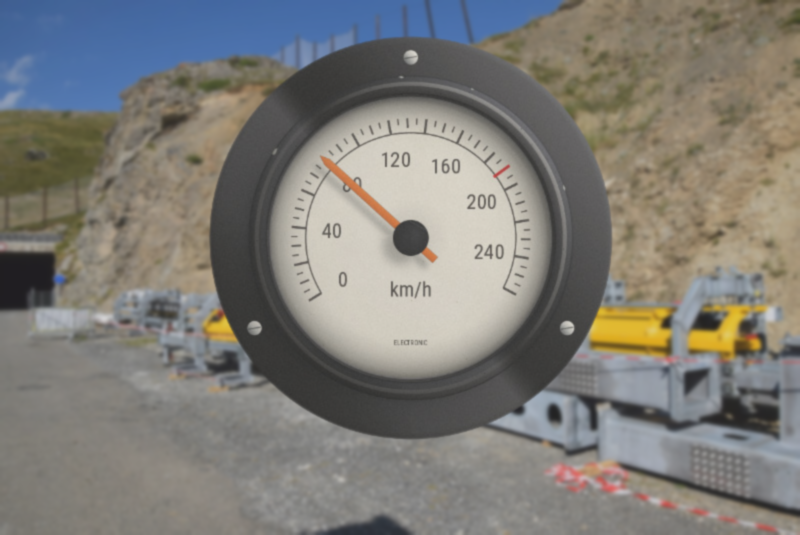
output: 80 km/h
